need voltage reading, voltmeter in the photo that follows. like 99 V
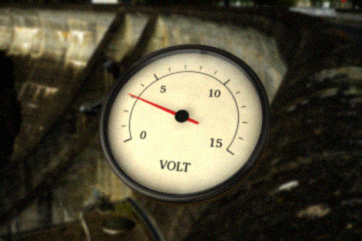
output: 3 V
